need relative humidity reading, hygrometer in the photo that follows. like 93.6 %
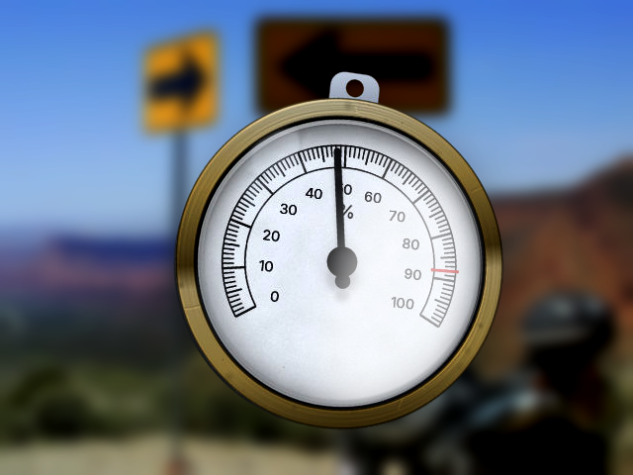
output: 48 %
